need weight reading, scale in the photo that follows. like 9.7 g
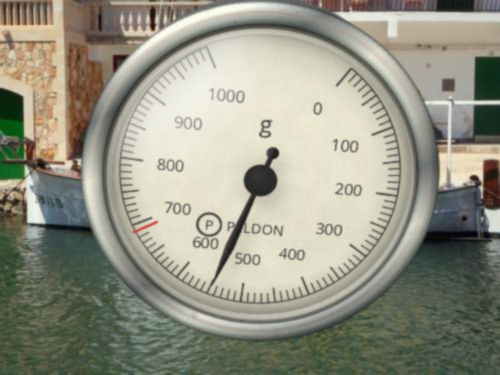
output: 550 g
